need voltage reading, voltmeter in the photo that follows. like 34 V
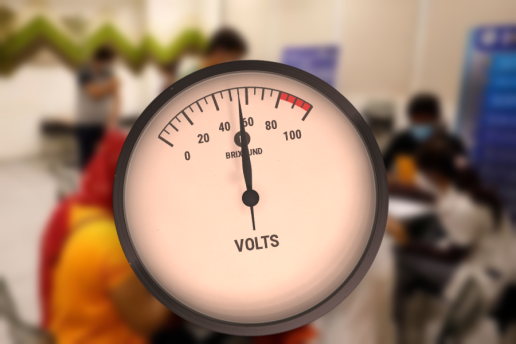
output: 55 V
